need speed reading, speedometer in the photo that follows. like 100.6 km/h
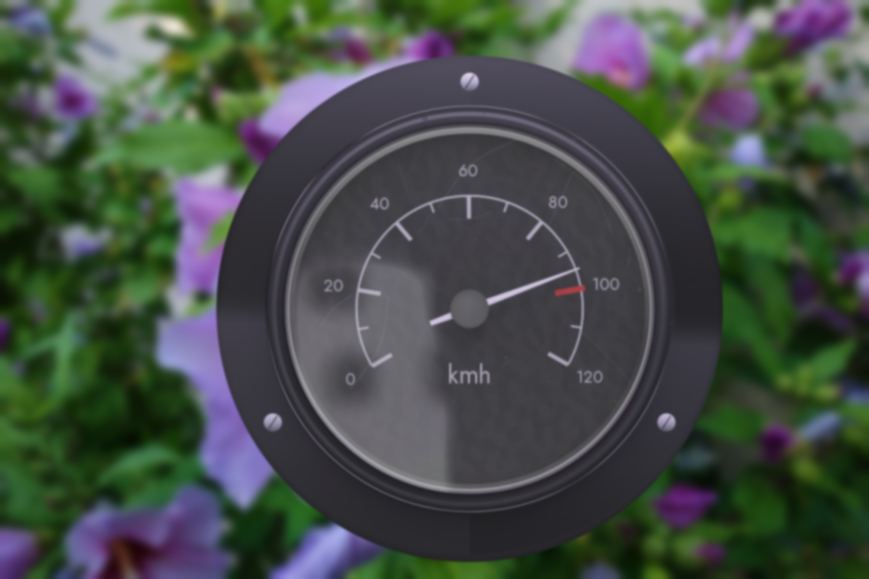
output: 95 km/h
